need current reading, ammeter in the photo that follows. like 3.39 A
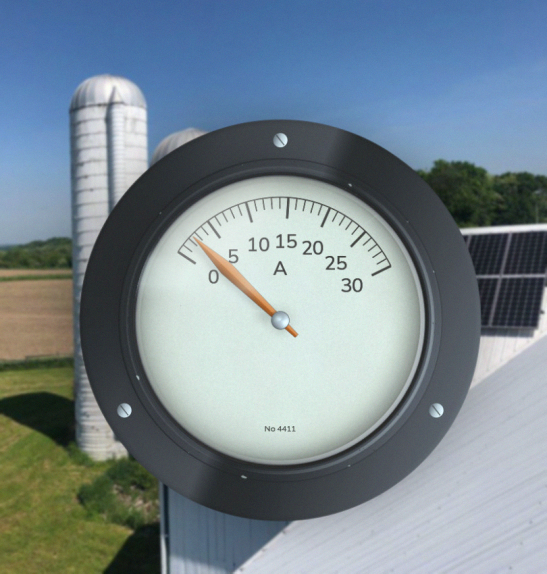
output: 2.5 A
